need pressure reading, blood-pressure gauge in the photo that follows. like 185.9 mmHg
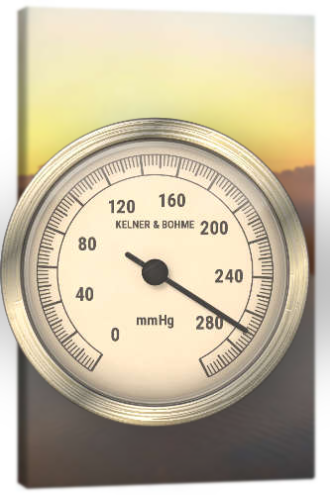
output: 270 mmHg
